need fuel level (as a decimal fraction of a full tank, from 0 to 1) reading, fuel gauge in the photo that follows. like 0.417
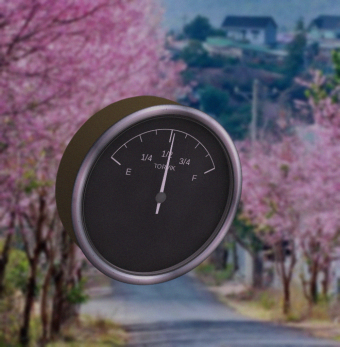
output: 0.5
